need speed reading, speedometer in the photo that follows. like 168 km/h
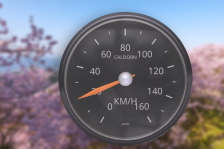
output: 20 km/h
